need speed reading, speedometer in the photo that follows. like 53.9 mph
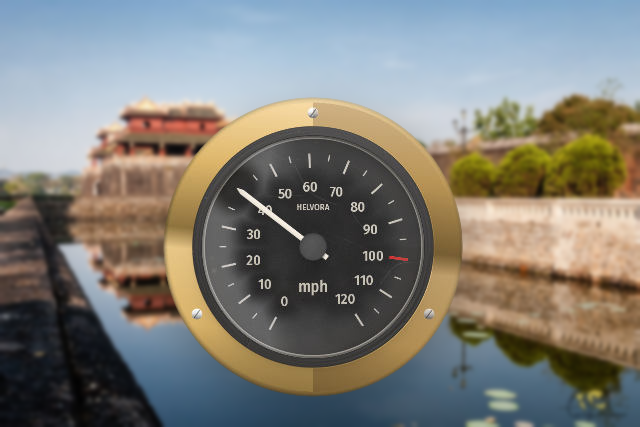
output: 40 mph
